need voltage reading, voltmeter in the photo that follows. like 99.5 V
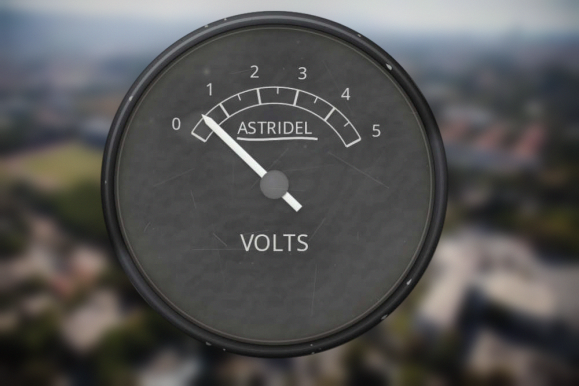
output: 0.5 V
